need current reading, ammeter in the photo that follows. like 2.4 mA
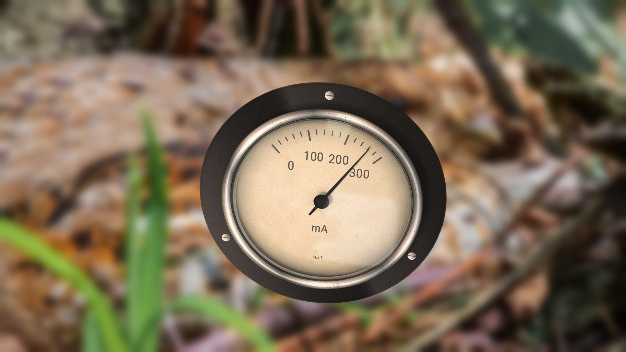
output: 260 mA
